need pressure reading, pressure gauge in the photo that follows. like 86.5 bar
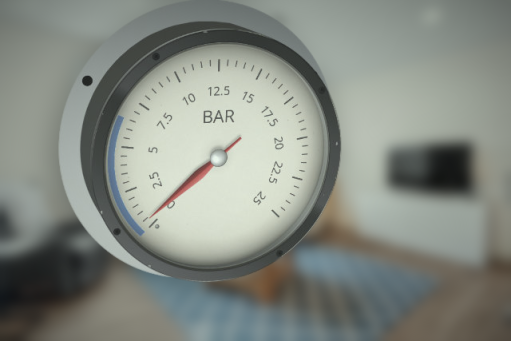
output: 0.5 bar
